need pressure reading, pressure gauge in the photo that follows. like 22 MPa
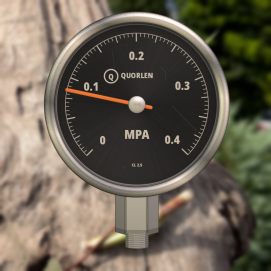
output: 0.085 MPa
